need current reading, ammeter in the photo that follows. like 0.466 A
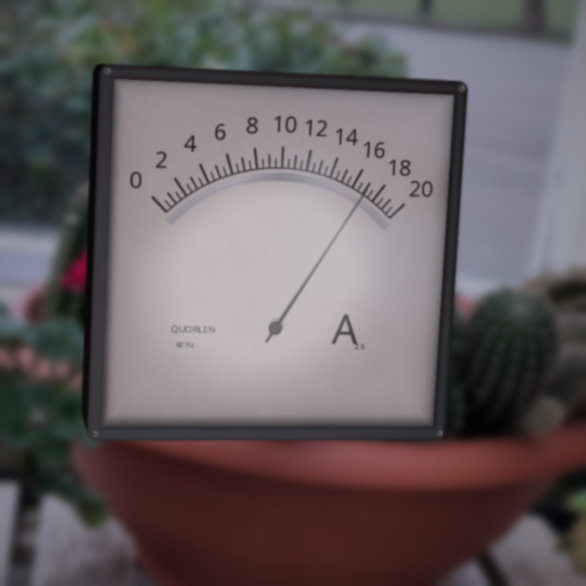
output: 17 A
